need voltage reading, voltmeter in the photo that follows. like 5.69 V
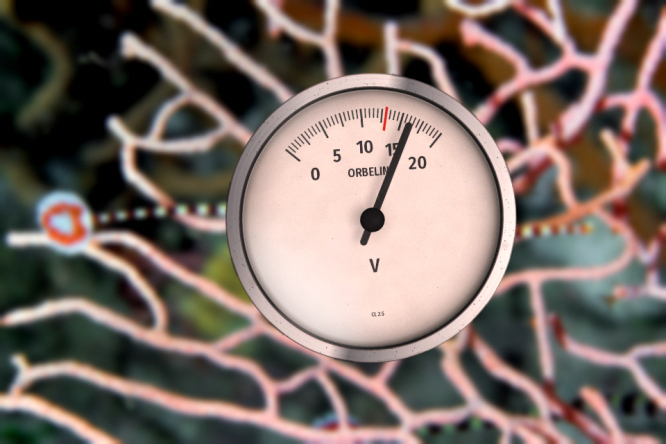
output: 16 V
